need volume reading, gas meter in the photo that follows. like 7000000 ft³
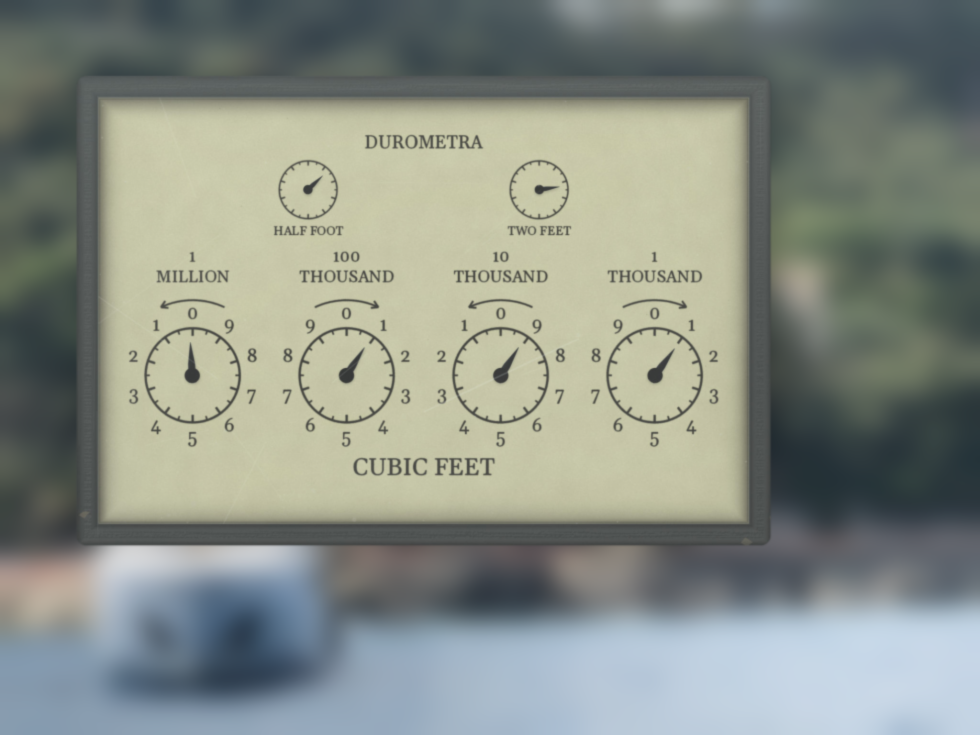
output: 9100 ft³
